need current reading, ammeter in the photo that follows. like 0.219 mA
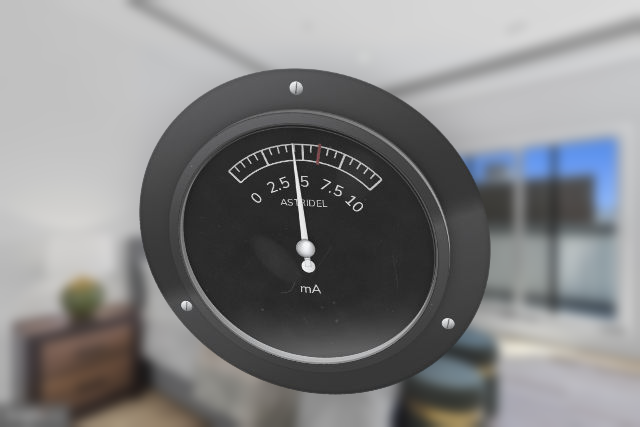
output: 4.5 mA
